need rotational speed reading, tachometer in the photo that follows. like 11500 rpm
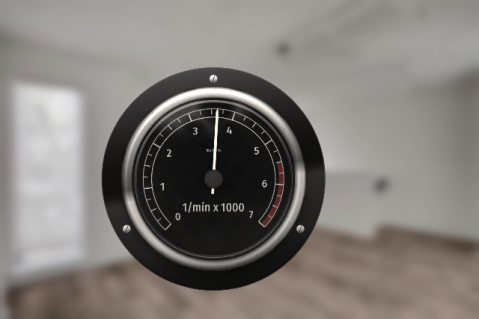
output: 3625 rpm
